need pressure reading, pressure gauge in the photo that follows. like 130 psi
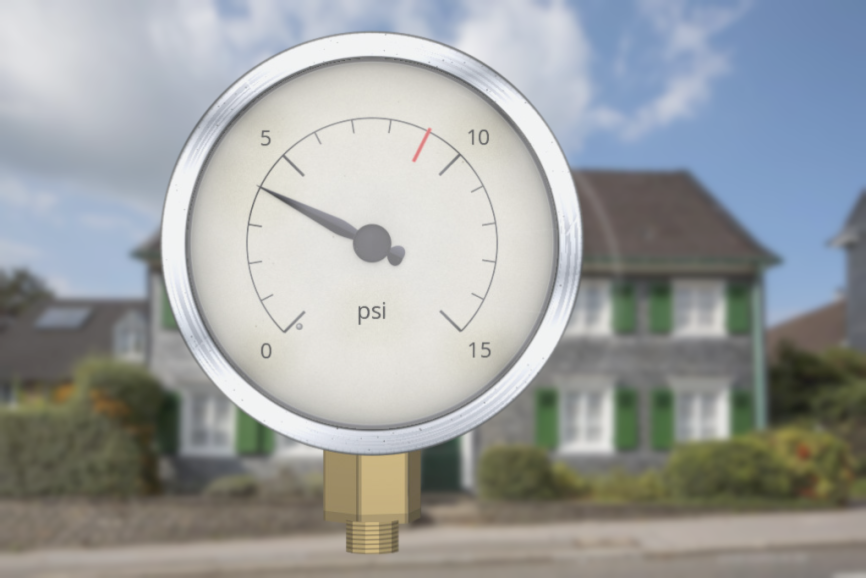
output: 4 psi
